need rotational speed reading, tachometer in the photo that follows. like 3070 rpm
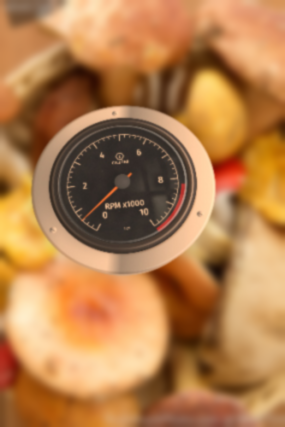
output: 600 rpm
